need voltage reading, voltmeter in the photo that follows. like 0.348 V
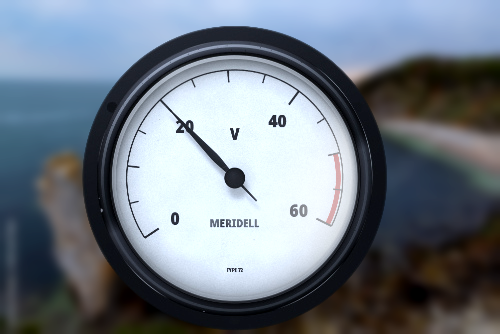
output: 20 V
